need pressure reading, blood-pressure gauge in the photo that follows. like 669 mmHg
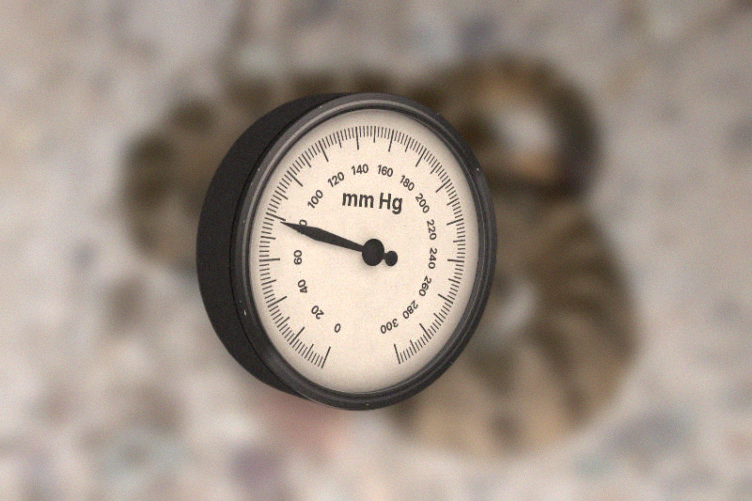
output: 78 mmHg
